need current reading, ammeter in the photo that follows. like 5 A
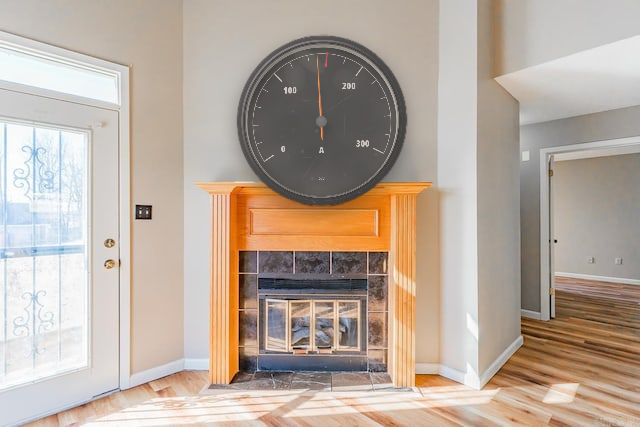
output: 150 A
